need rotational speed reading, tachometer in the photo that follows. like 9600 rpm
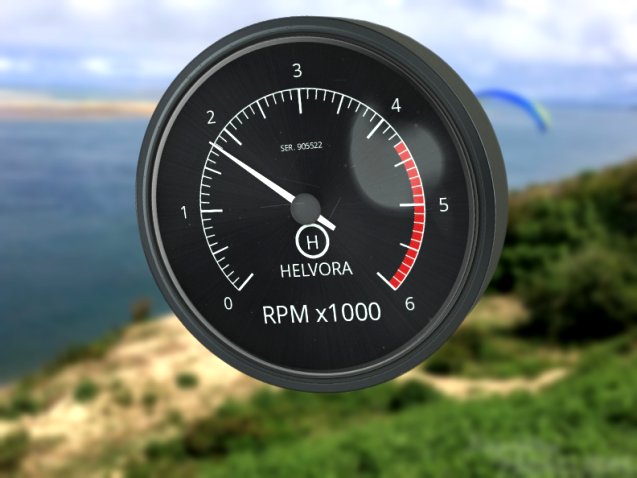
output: 1800 rpm
